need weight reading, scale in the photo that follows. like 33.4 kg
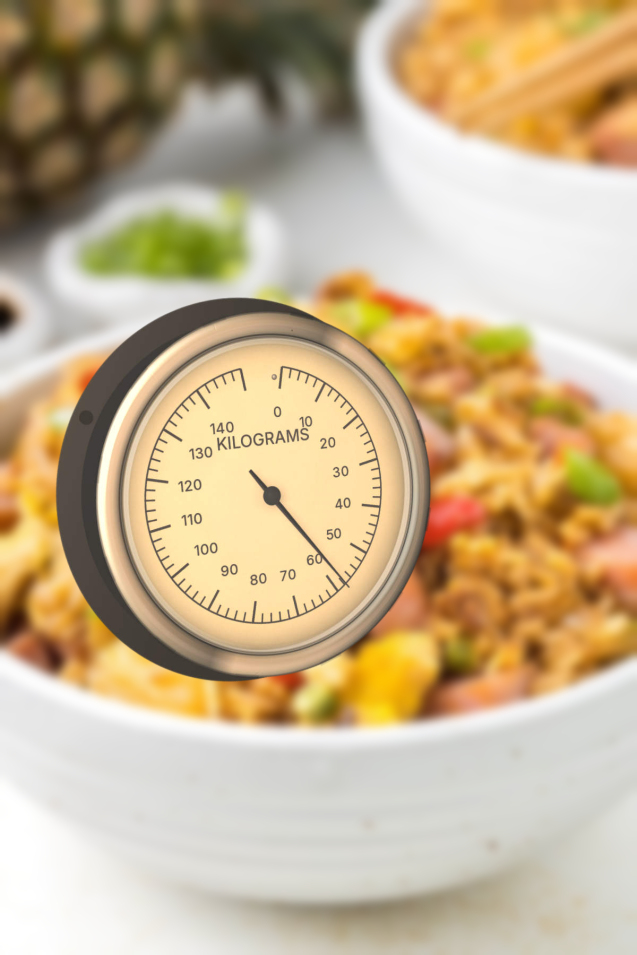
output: 58 kg
